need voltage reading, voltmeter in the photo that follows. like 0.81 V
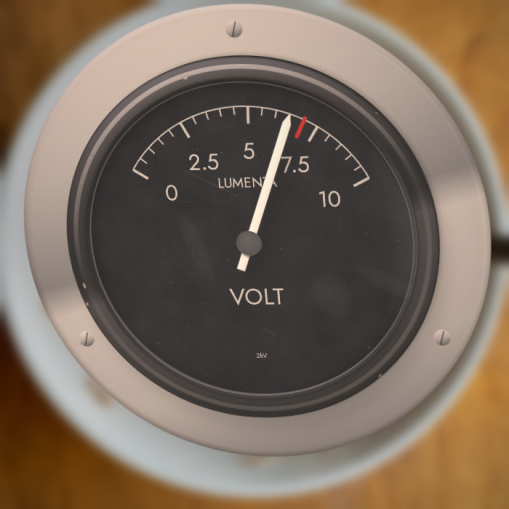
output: 6.5 V
